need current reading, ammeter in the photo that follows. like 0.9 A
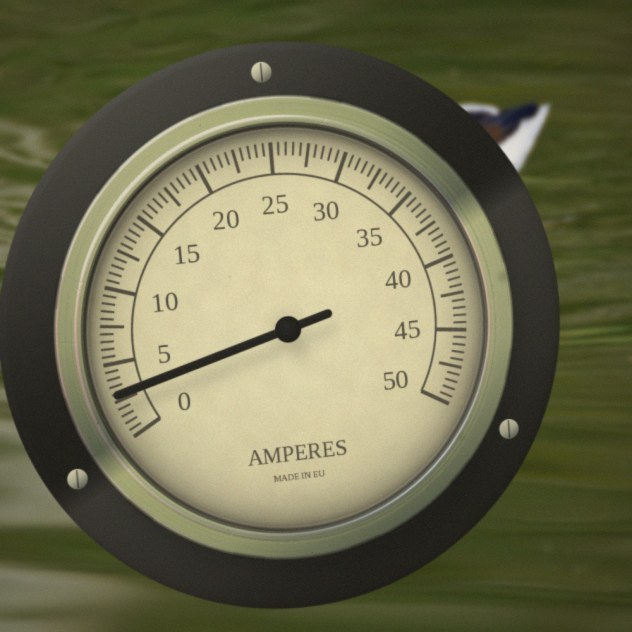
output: 3 A
